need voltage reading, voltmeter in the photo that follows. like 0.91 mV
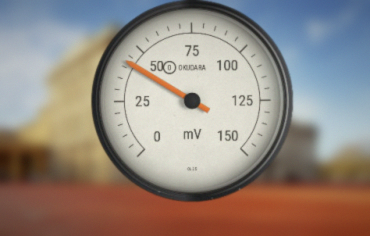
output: 42.5 mV
